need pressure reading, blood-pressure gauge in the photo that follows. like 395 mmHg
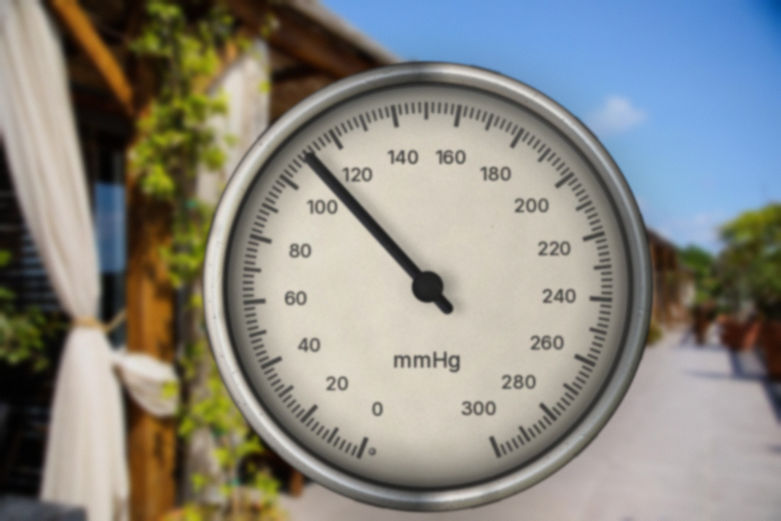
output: 110 mmHg
